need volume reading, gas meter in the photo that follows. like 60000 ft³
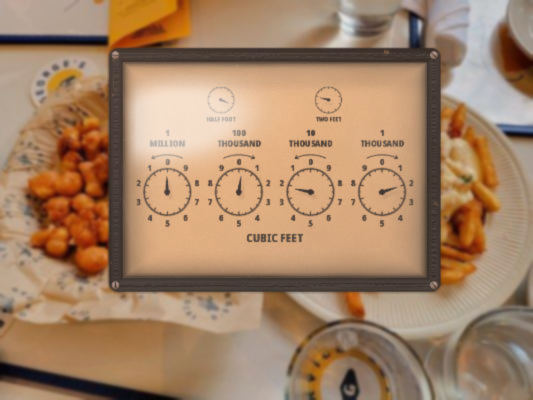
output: 2200 ft³
